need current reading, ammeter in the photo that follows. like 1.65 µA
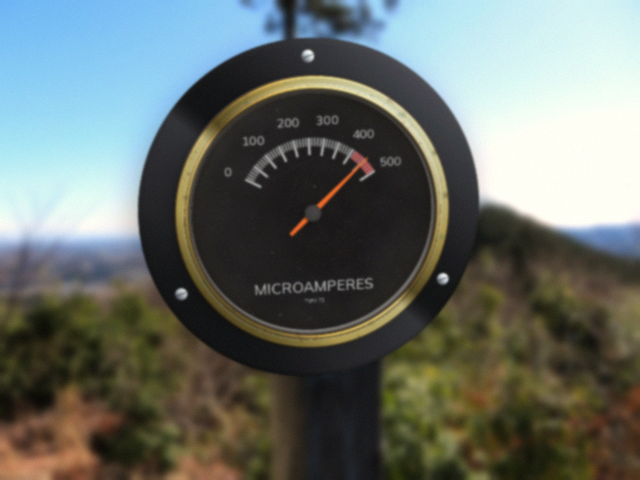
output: 450 µA
